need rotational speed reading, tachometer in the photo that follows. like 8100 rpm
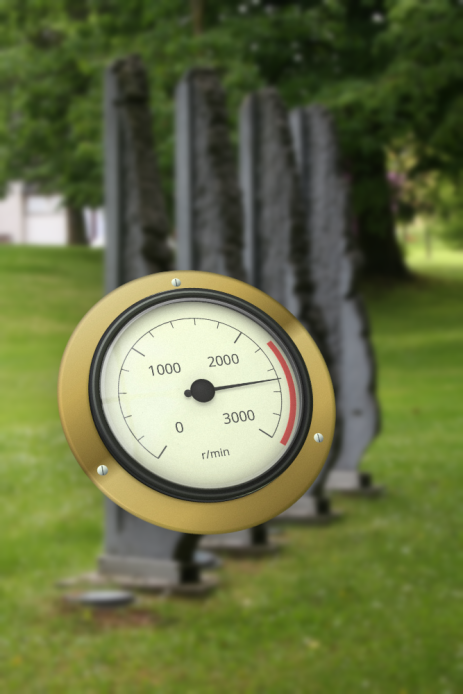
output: 2500 rpm
